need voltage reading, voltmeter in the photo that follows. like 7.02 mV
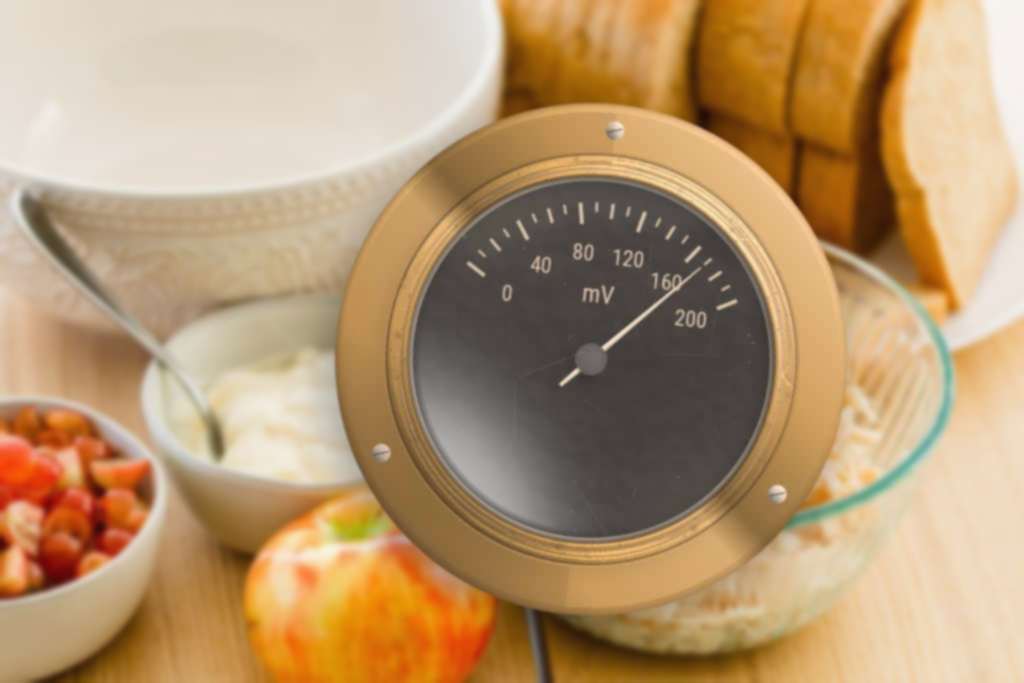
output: 170 mV
